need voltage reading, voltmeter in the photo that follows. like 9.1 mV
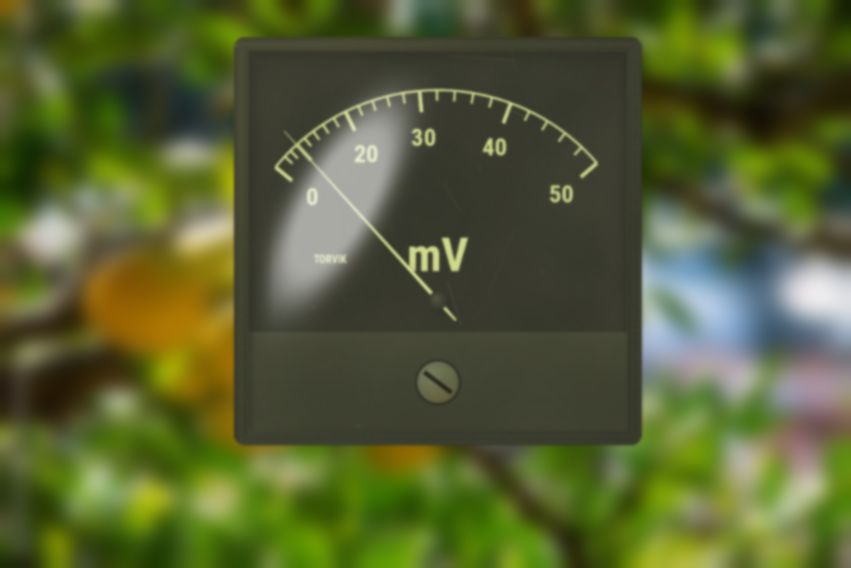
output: 10 mV
